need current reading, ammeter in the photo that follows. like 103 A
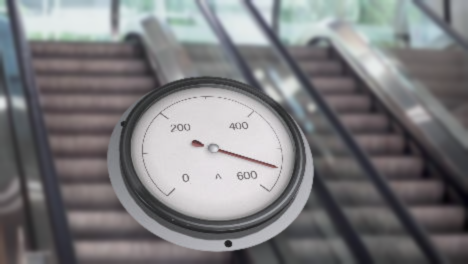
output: 550 A
